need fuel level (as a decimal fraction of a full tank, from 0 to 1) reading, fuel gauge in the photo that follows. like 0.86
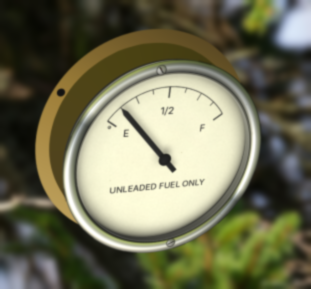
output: 0.125
